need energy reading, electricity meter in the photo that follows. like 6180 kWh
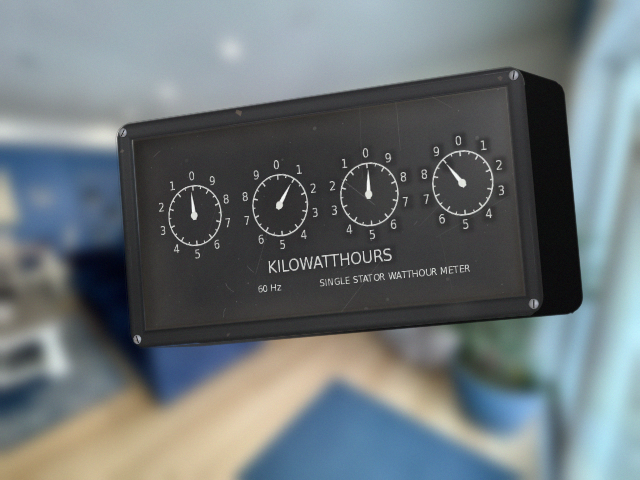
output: 99 kWh
